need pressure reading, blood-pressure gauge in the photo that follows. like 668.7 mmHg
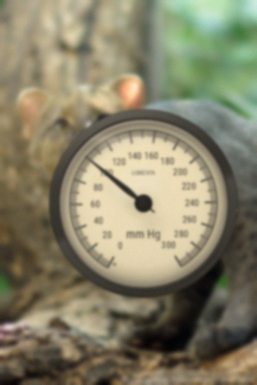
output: 100 mmHg
